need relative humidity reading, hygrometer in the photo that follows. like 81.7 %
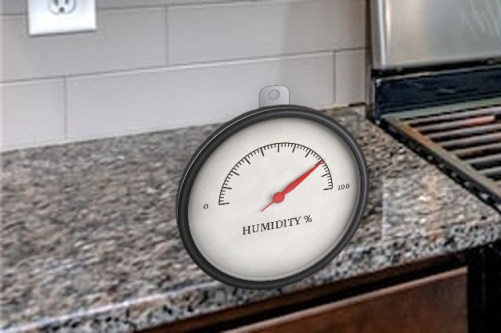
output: 80 %
